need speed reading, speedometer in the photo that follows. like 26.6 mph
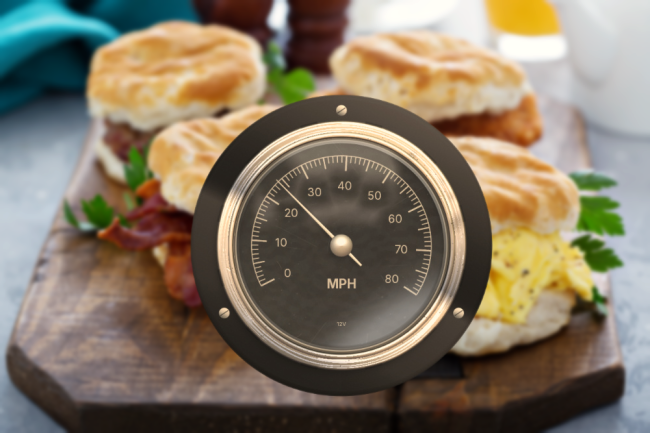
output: 24 mph
